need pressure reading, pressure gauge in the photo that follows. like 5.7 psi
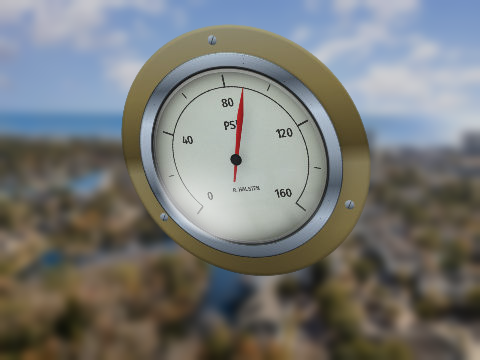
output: 90 psi
